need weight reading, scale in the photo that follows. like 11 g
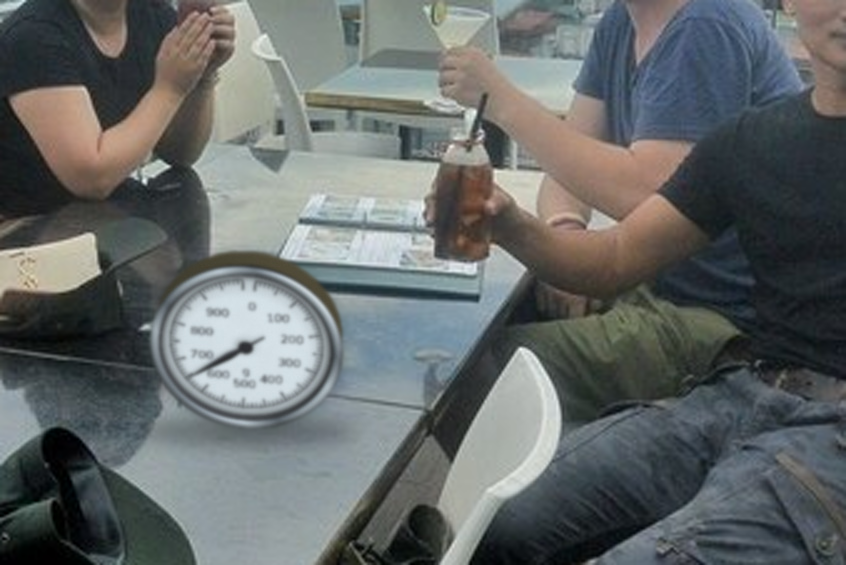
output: 650 g
